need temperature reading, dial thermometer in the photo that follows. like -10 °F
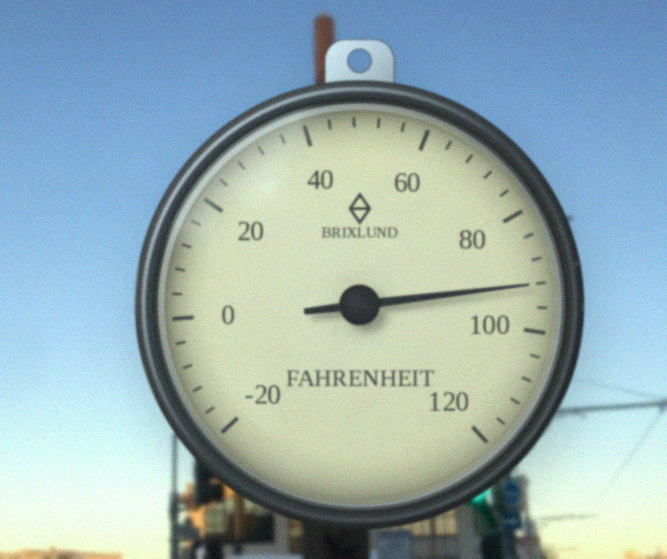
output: 92 °F
